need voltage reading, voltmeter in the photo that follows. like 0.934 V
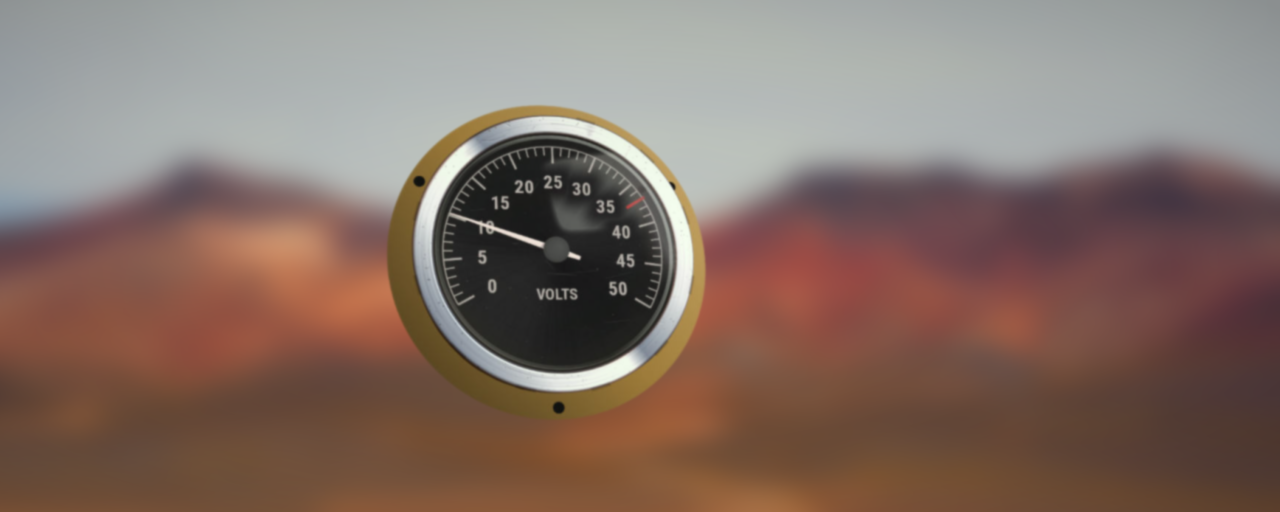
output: 10 V
